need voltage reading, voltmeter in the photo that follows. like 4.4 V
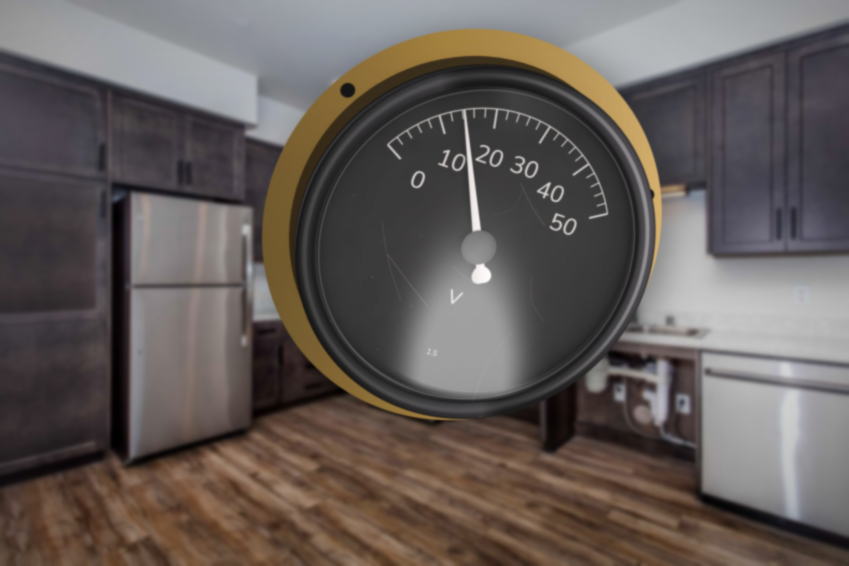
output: 14 V
